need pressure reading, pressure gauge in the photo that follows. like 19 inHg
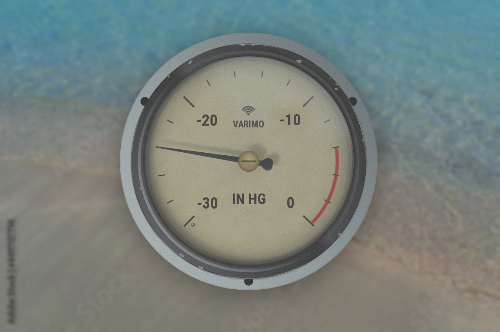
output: -24 inHg
